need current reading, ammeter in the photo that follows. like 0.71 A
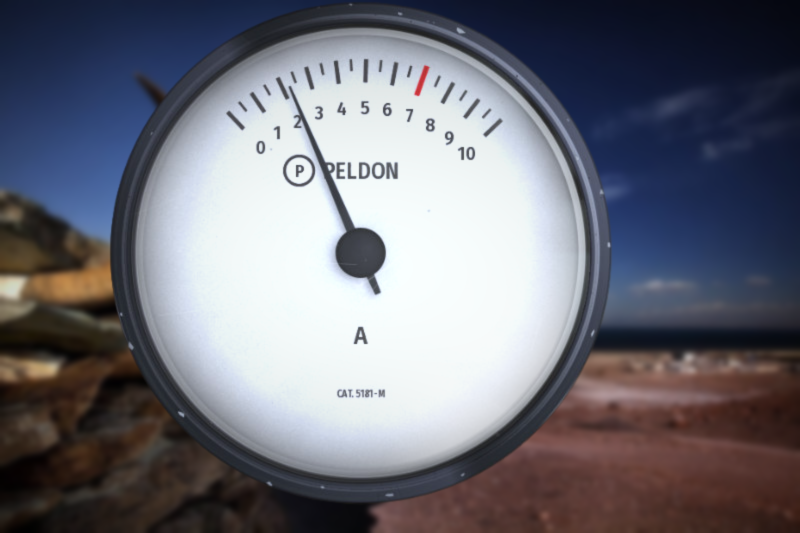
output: 2.25 A
